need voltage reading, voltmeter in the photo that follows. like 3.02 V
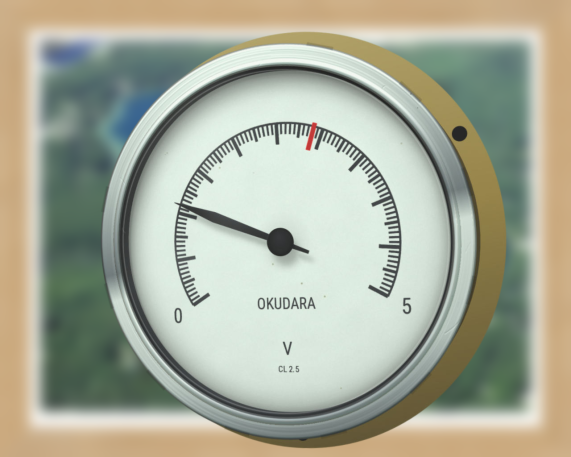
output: 1.1 V
